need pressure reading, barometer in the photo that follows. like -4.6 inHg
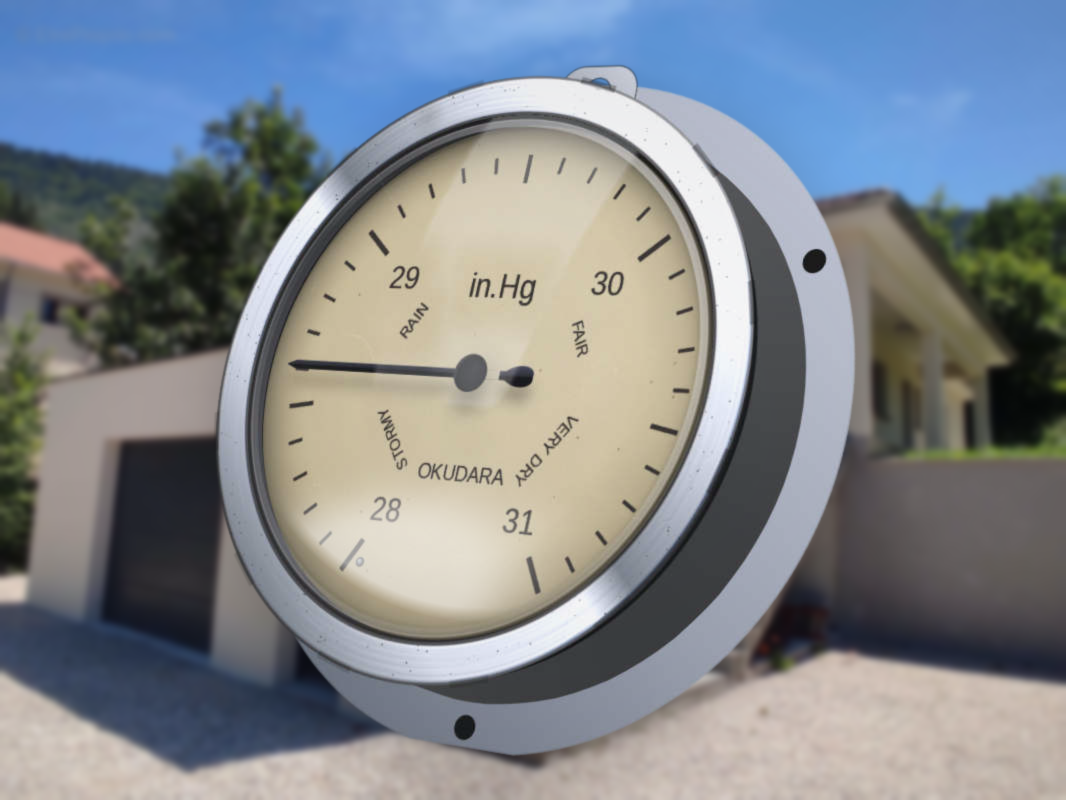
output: 28.6 inHg
